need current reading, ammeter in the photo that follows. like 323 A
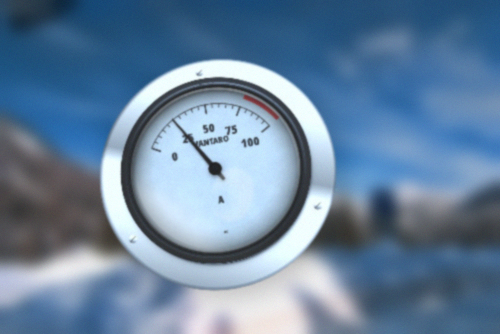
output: 25 A
